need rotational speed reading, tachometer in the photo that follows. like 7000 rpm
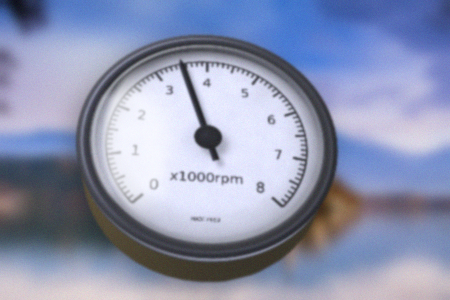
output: 3500 rpm
